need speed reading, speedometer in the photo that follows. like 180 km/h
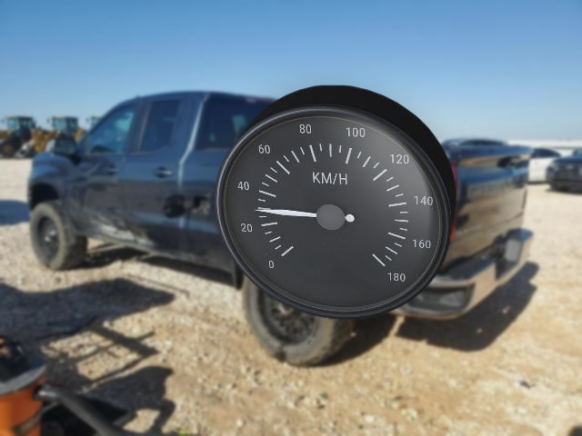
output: 30 km/h
